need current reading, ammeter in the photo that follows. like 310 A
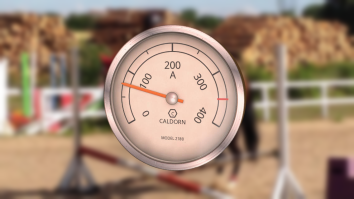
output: 75 A
